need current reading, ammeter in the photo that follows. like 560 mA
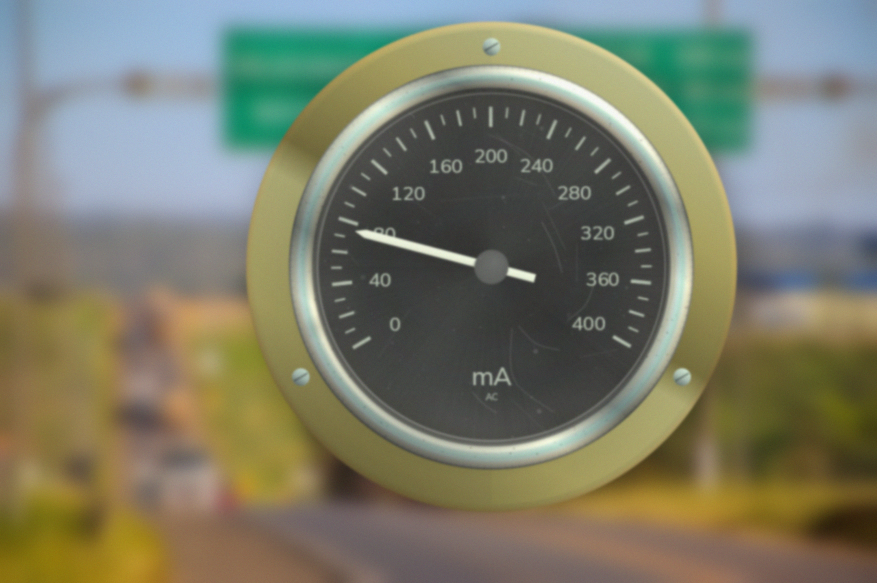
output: 75 mA
